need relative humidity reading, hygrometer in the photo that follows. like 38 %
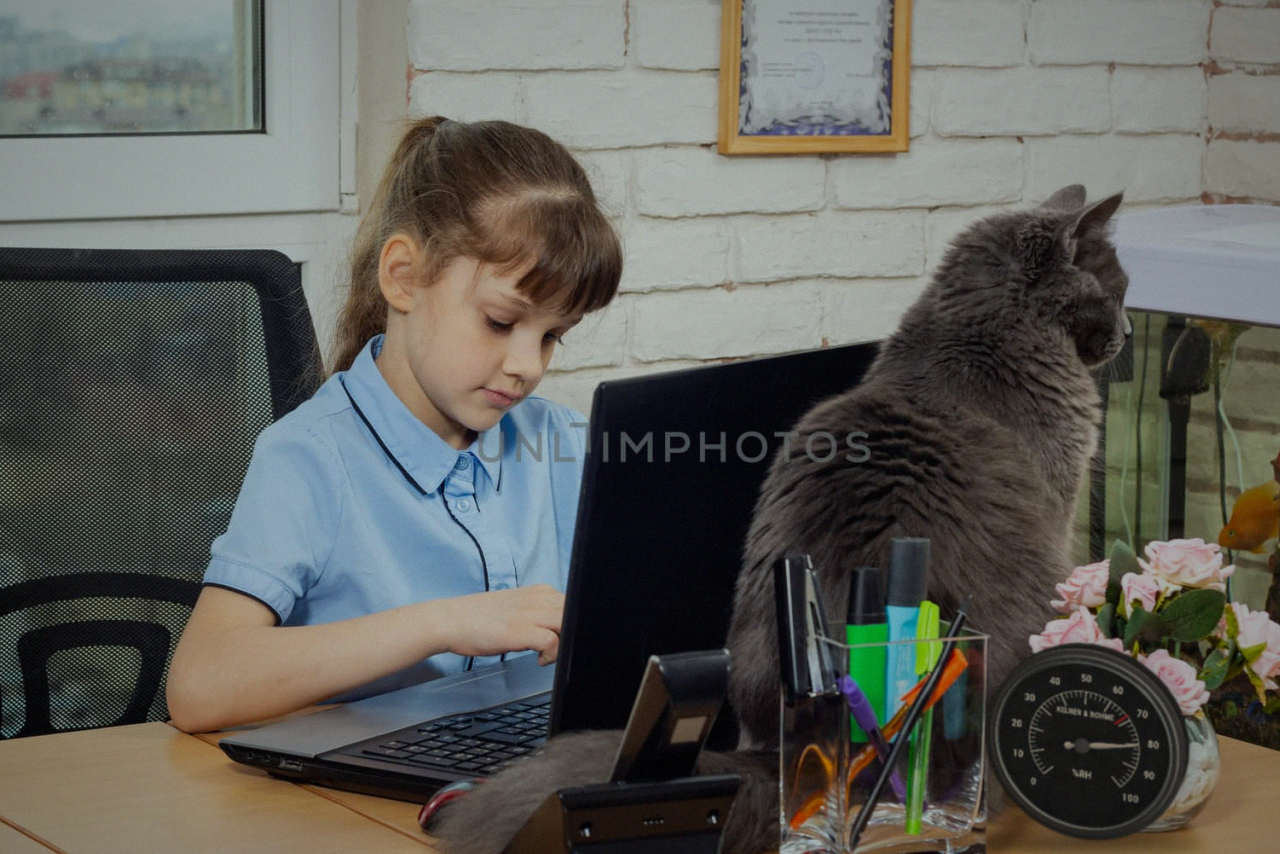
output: 80 %
